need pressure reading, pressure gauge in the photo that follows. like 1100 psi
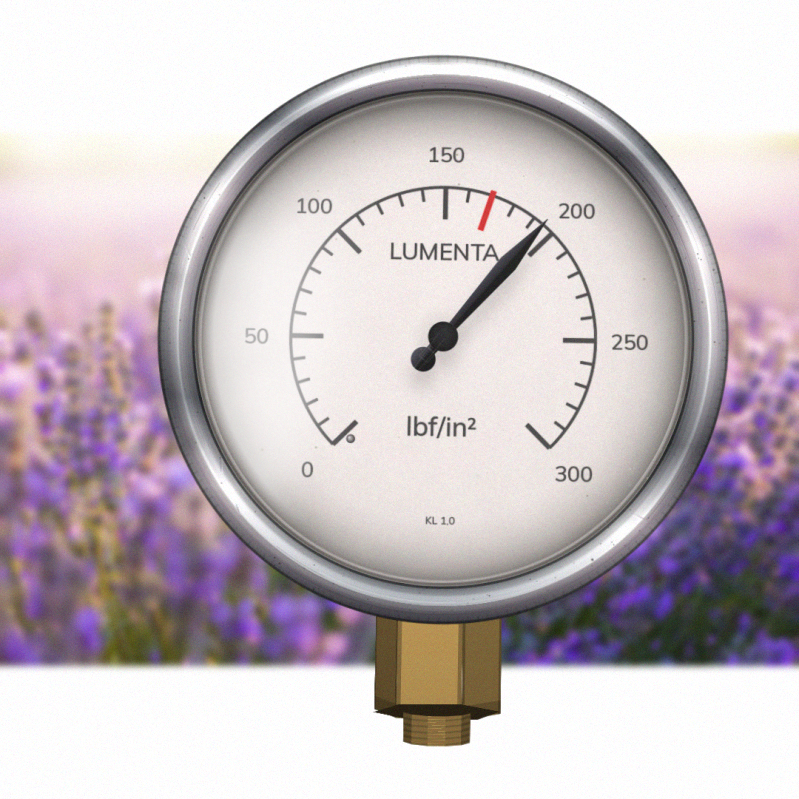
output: 195 psi
